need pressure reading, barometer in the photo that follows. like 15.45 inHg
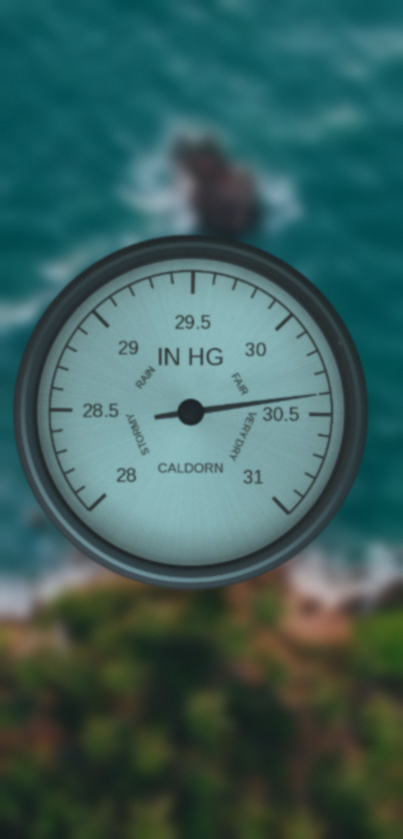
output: 30.4 inHg
